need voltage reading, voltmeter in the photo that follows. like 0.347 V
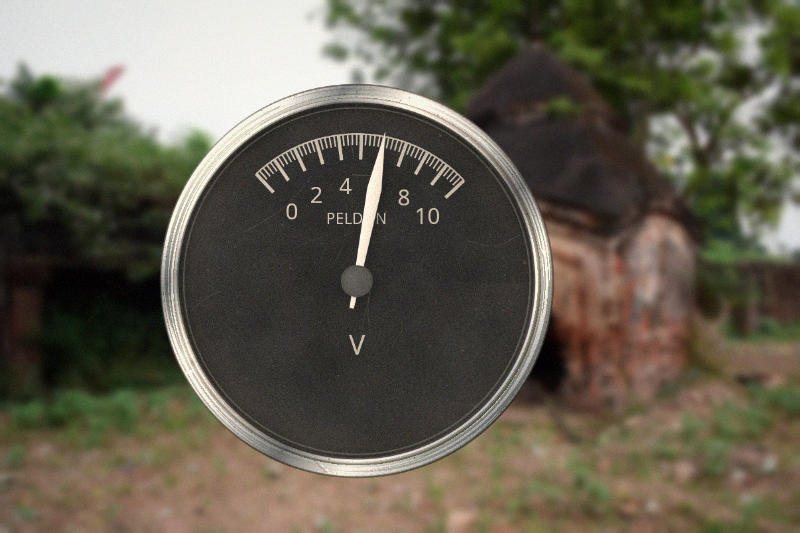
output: 6 V
